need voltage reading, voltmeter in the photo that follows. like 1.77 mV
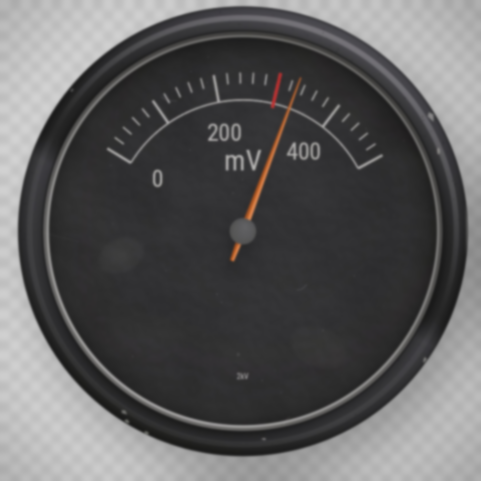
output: 330 mV
